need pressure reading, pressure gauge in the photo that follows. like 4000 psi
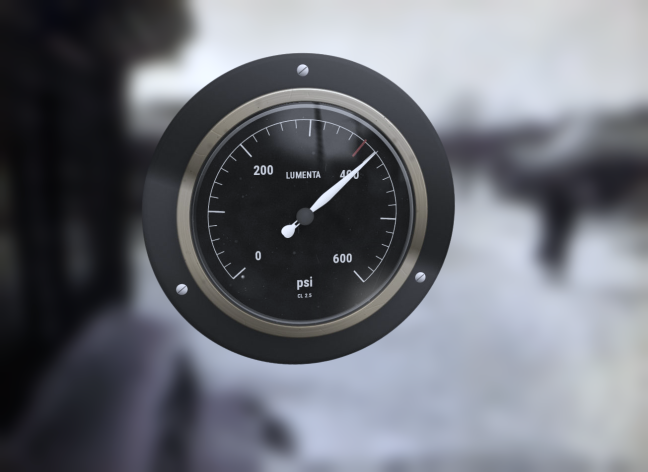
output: 400 psi
